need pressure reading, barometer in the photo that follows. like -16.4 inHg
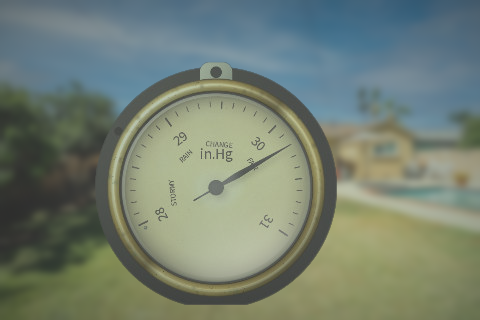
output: 30.2 inHg
